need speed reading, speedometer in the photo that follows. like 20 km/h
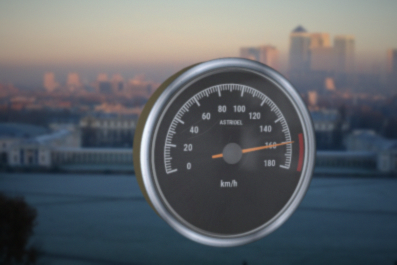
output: 160 km/h
